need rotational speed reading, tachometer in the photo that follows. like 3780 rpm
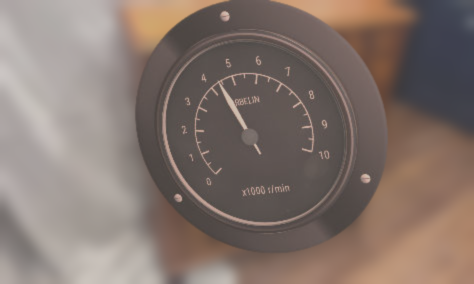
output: 4500 rpm
